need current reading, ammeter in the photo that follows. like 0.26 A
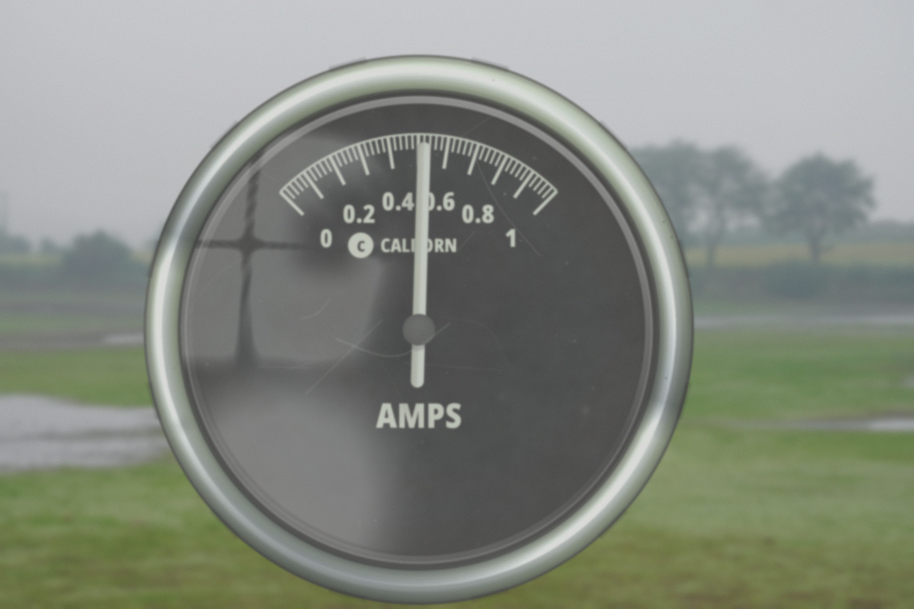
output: 0.52 A
